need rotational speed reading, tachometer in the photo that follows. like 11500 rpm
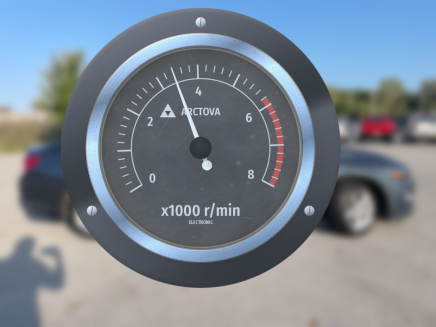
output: 3400 rpm
